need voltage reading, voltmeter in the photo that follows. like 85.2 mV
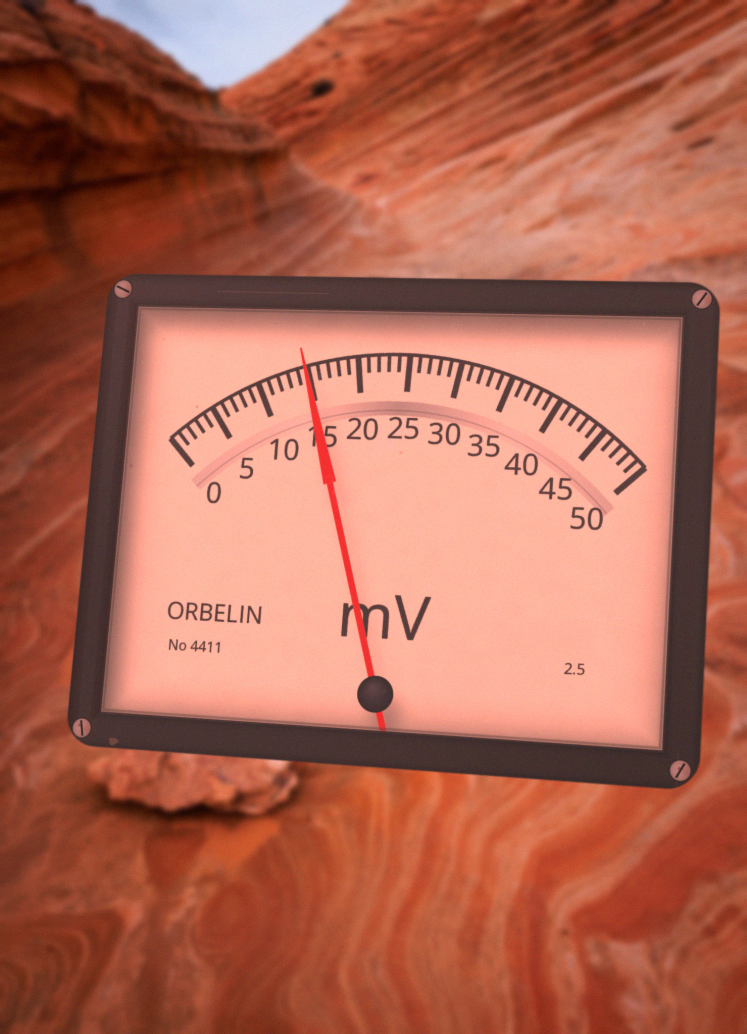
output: 15 mV
